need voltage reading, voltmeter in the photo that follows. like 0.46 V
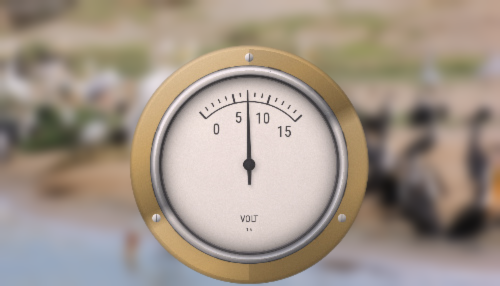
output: 7 V
